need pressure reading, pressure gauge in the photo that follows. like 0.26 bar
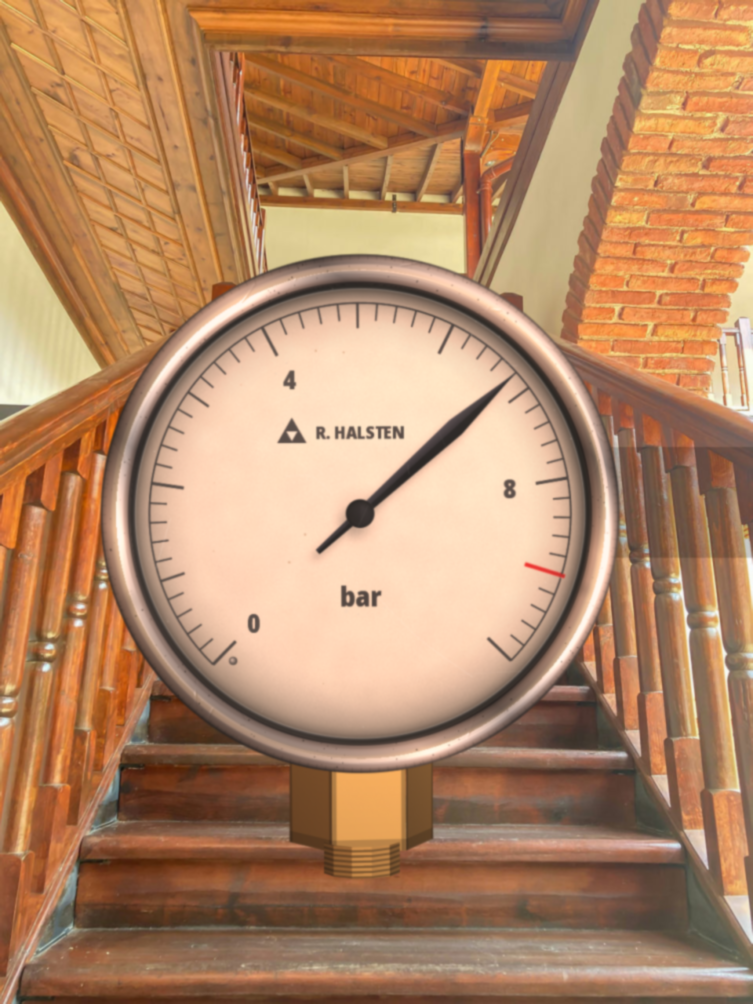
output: 6.8 bar
